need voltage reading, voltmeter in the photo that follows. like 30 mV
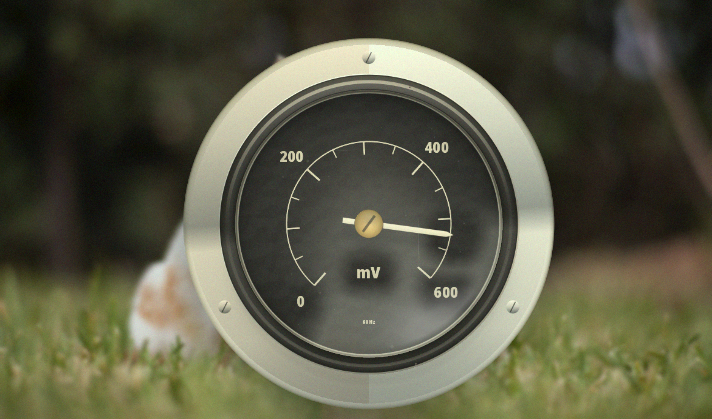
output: 525 mV
